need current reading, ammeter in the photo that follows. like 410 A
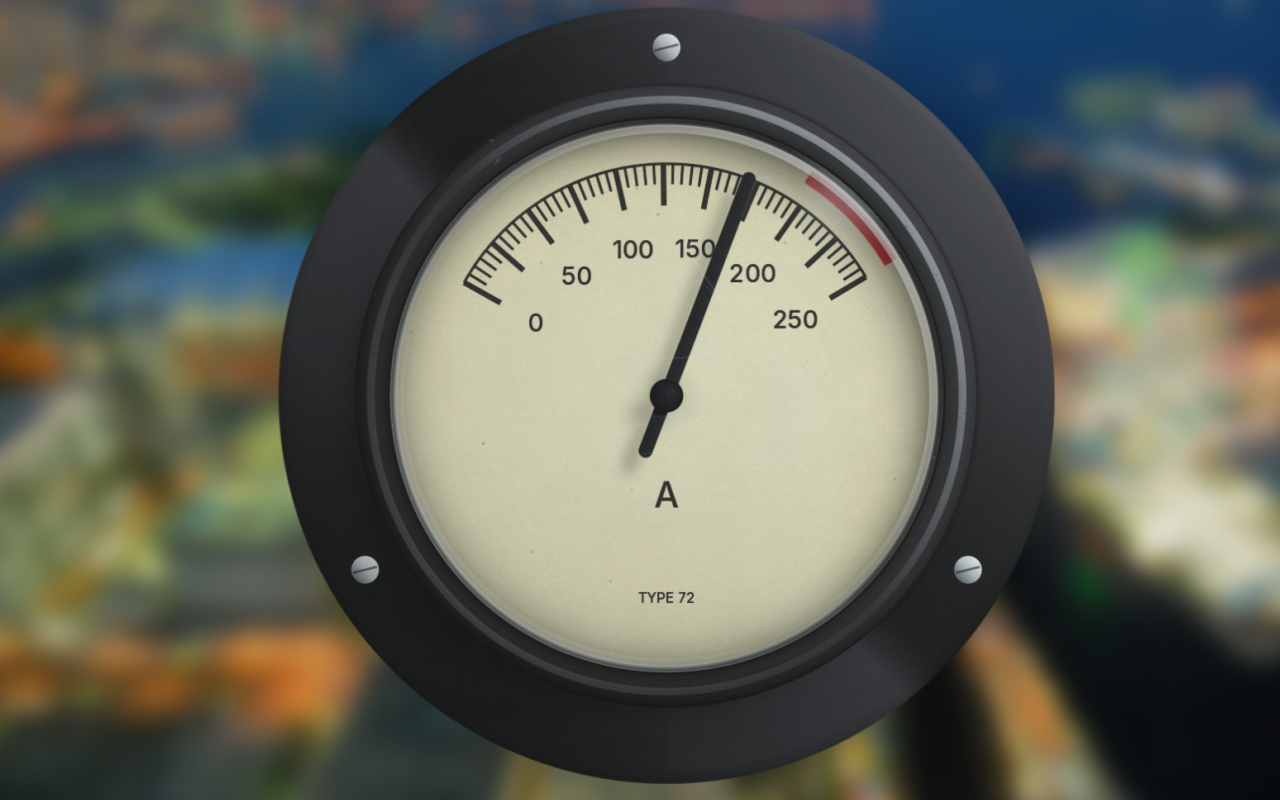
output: 170 A
